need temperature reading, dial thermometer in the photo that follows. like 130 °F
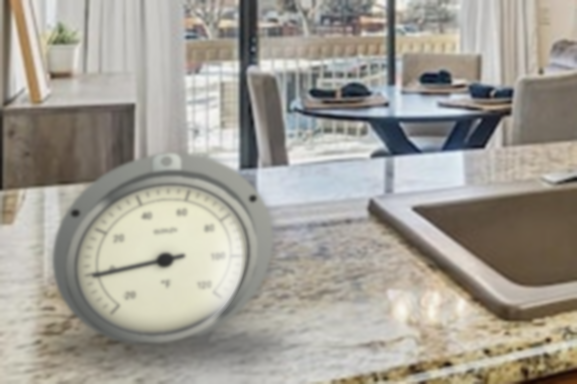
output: 0 °F
